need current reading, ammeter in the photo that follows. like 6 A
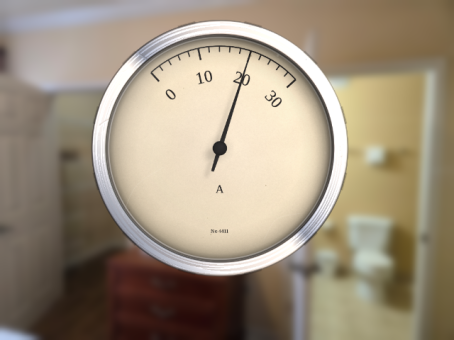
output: 20 A
